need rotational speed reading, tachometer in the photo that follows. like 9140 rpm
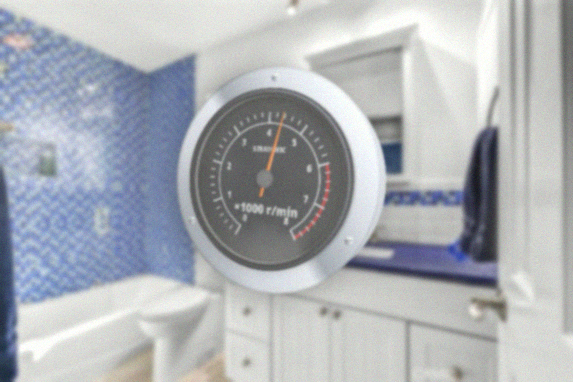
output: 4400 rpm
